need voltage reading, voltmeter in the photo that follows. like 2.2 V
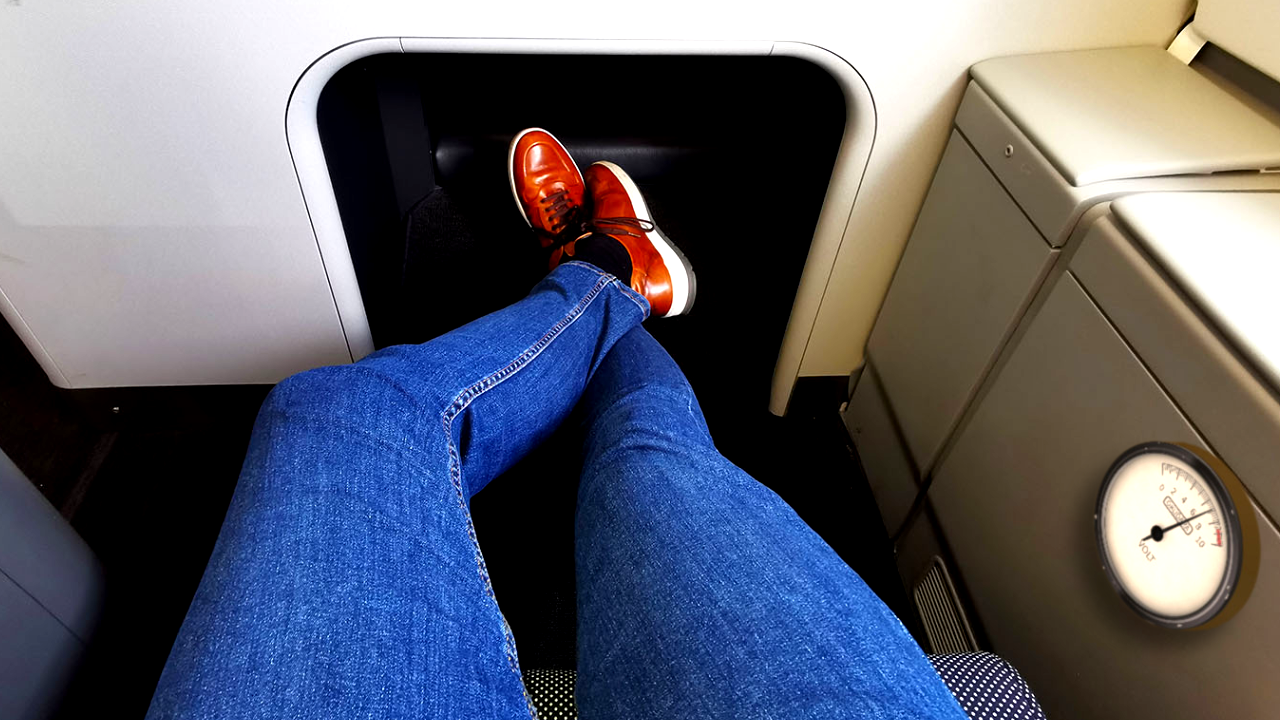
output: 7 V
